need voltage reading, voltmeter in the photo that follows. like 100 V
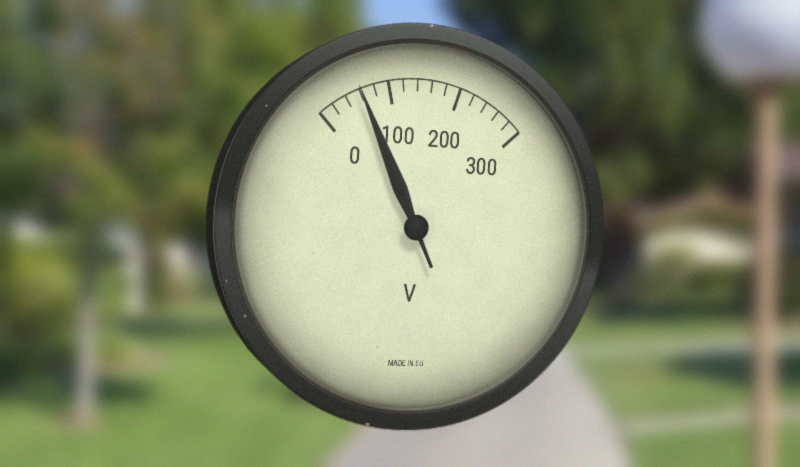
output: 60 V
